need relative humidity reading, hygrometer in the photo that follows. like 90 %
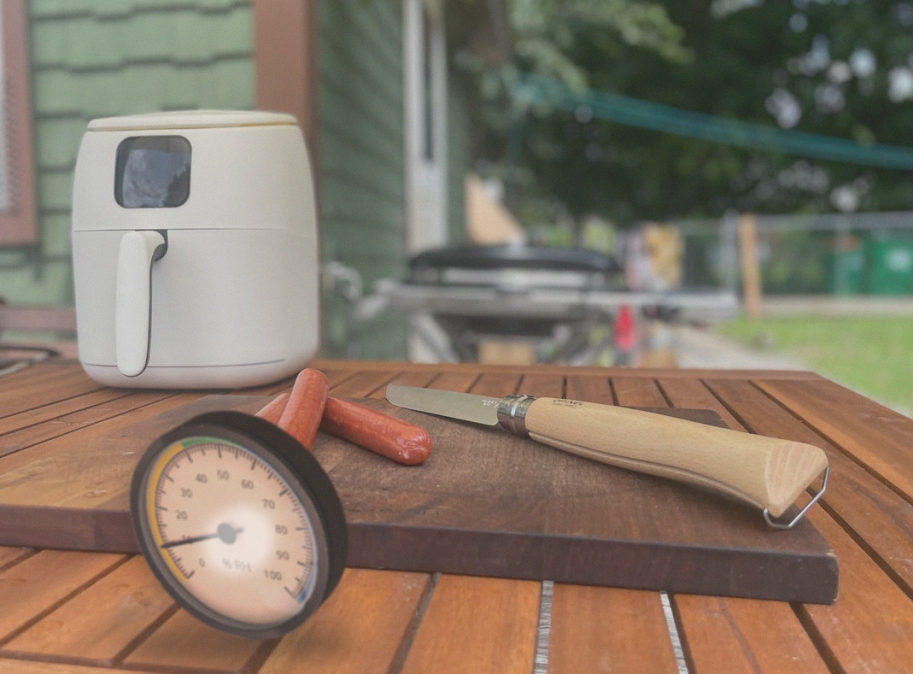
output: 10 %
